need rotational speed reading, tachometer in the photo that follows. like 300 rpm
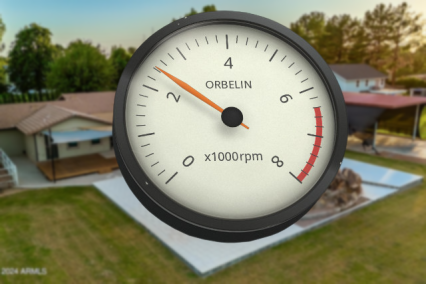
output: 2400 rpm
